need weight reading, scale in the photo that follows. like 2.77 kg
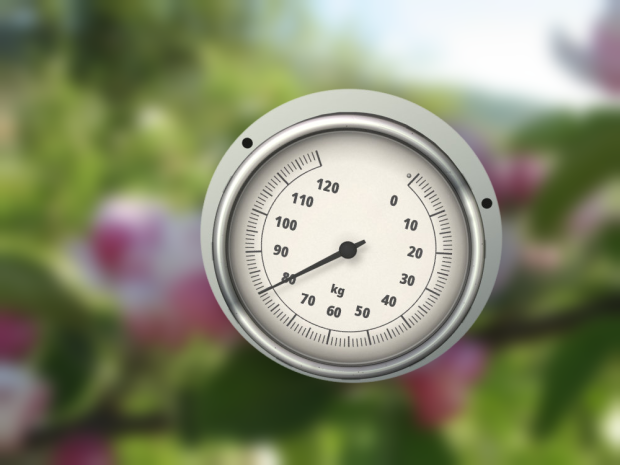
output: 80 kg
